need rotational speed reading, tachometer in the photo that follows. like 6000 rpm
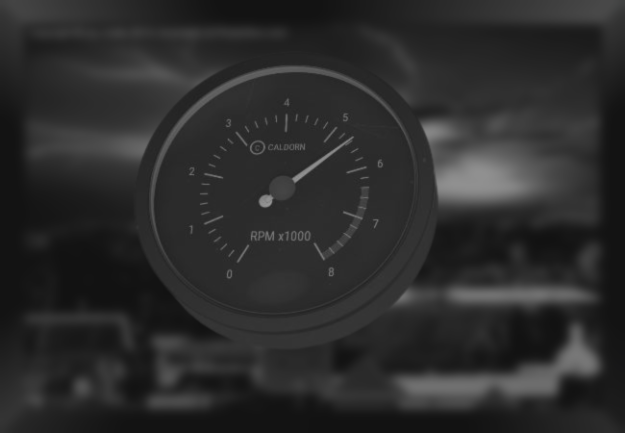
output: 5400 rpm
